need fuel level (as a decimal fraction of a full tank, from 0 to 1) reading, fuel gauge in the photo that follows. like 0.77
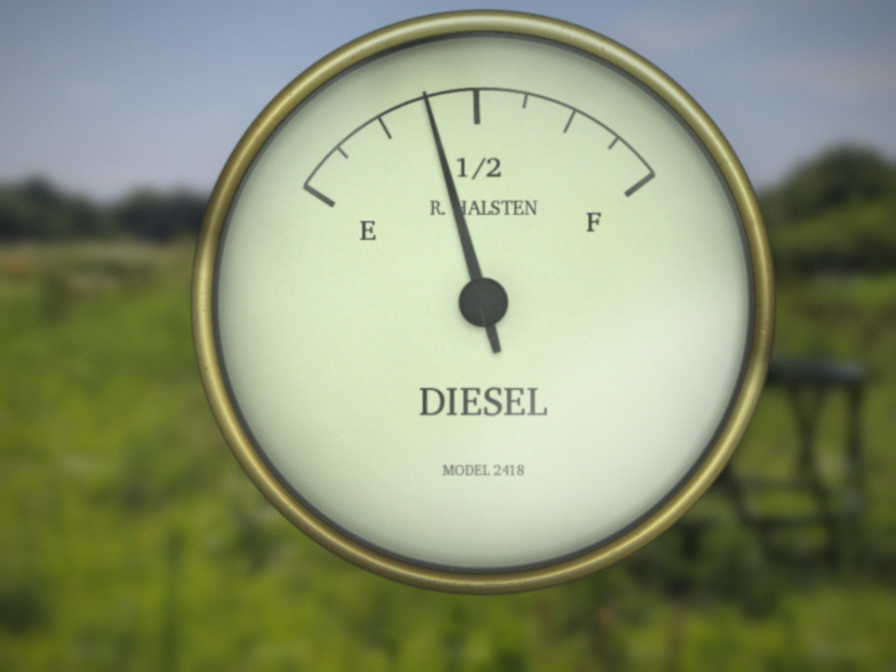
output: 0.375
